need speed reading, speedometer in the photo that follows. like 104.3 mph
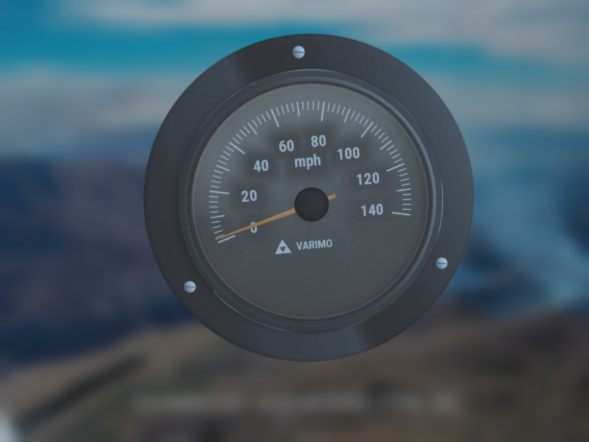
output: 2 mph
